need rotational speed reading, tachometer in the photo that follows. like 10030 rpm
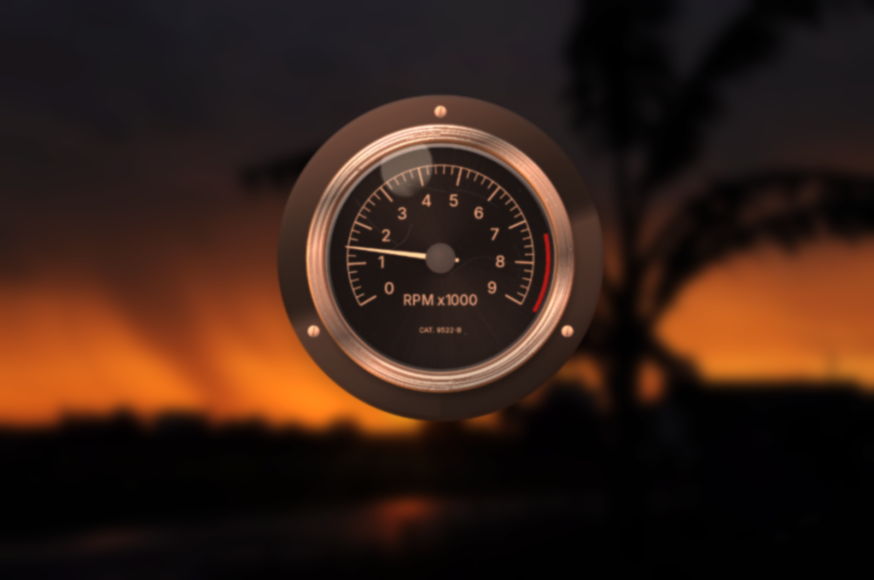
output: 1400 rpm
